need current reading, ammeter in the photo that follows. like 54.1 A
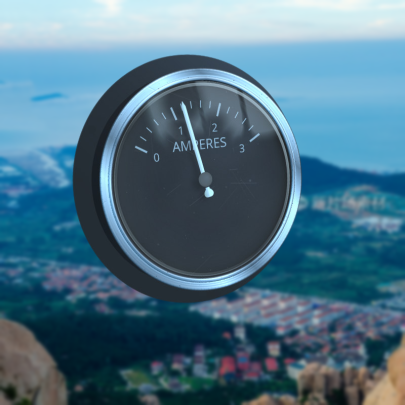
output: 1.2 A
